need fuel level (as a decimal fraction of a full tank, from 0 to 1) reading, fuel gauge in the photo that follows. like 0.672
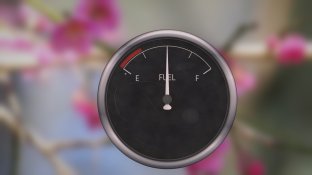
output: 0.5
